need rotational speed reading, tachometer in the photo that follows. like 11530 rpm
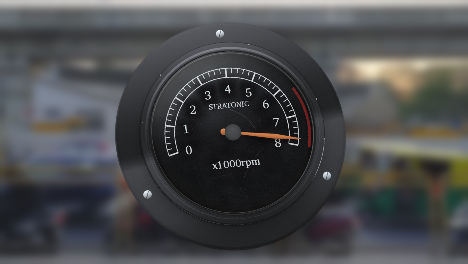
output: 7800 rpm
